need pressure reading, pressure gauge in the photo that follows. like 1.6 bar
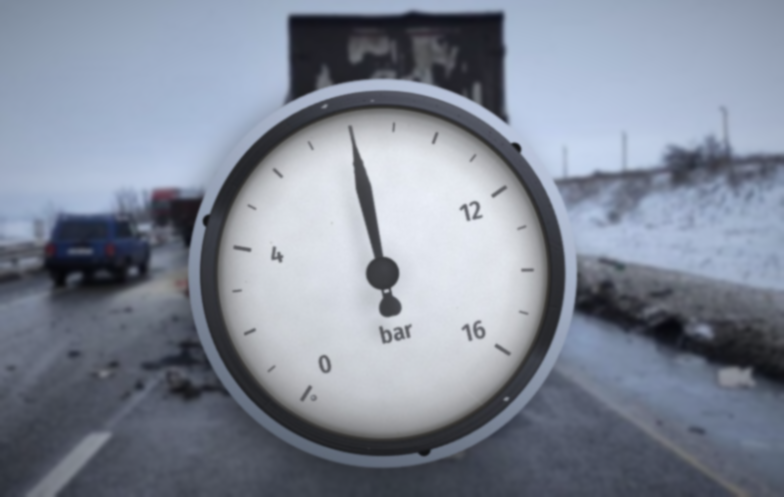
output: 8 bar
